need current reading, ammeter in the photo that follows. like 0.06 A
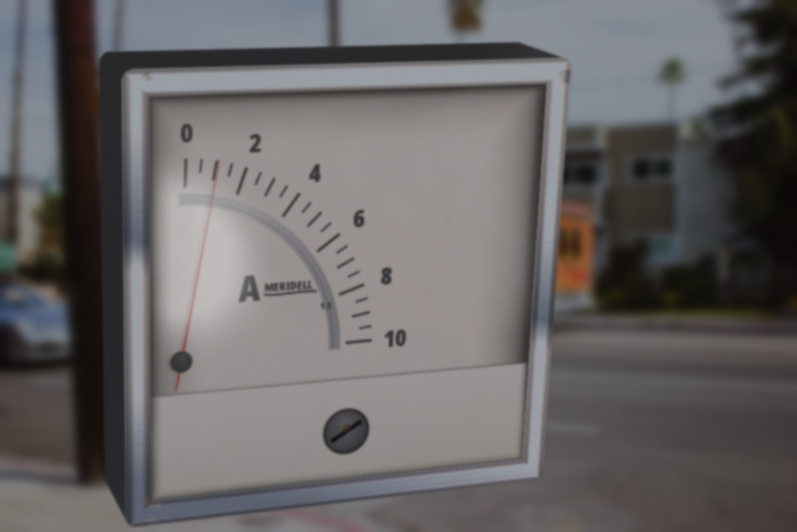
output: 1 A
